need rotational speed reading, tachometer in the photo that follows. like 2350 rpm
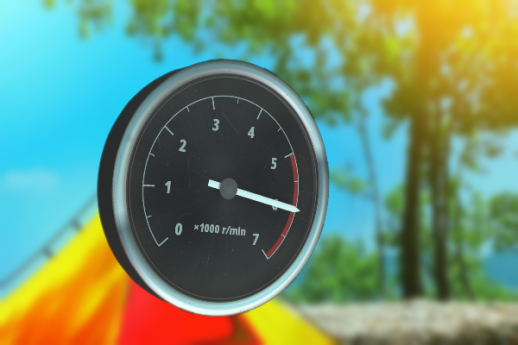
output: 6000 rpm
